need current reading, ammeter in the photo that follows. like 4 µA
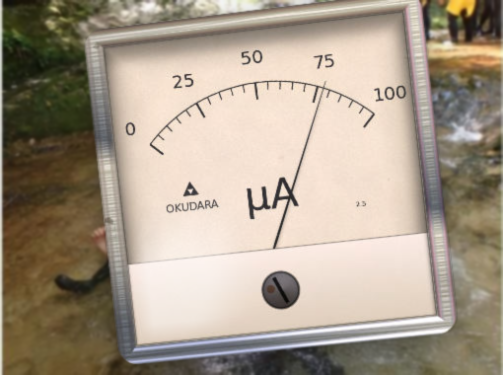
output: 77.5 µA
